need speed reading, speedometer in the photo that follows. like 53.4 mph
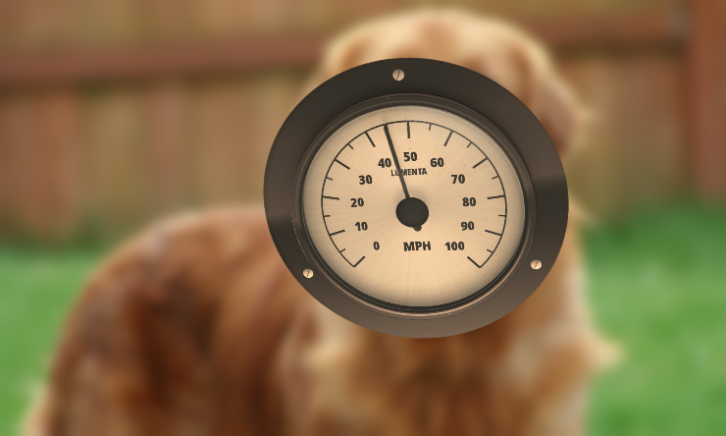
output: 45 mph
